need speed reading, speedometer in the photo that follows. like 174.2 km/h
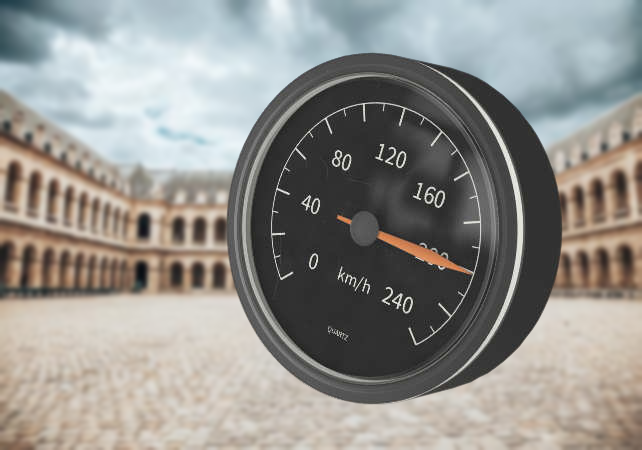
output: 200 km/h
